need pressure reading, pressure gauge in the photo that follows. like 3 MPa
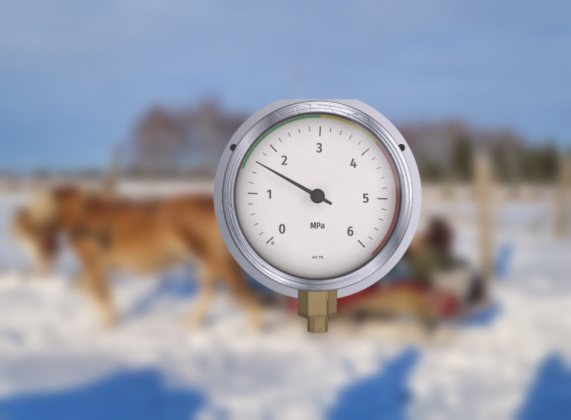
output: 1.6 MPa
